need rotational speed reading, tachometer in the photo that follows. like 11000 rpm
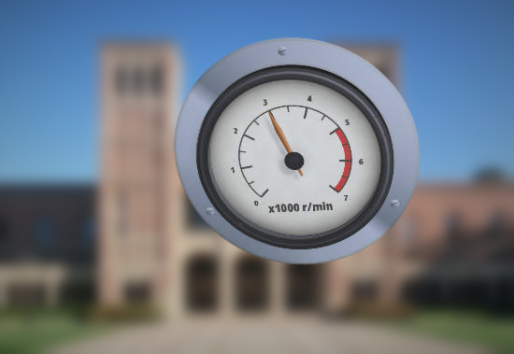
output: 3000 rpm
